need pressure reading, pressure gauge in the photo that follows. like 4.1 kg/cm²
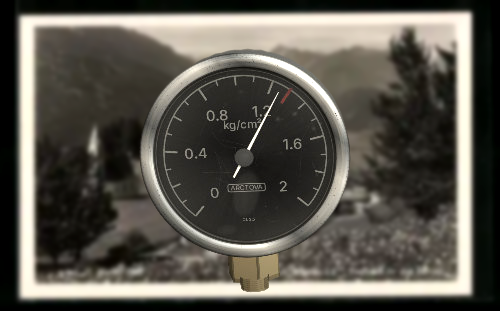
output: 1.25 kg/cm²
